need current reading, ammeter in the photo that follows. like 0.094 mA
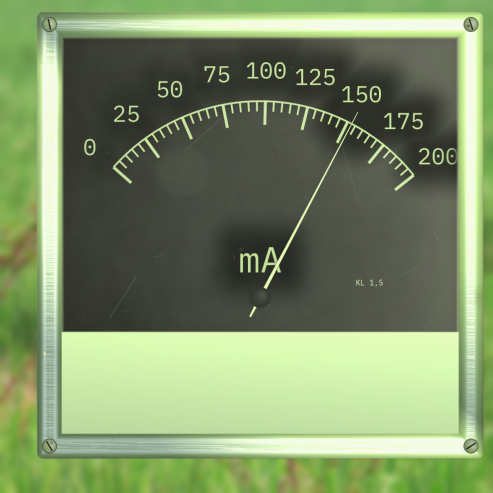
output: 152.5 mA
